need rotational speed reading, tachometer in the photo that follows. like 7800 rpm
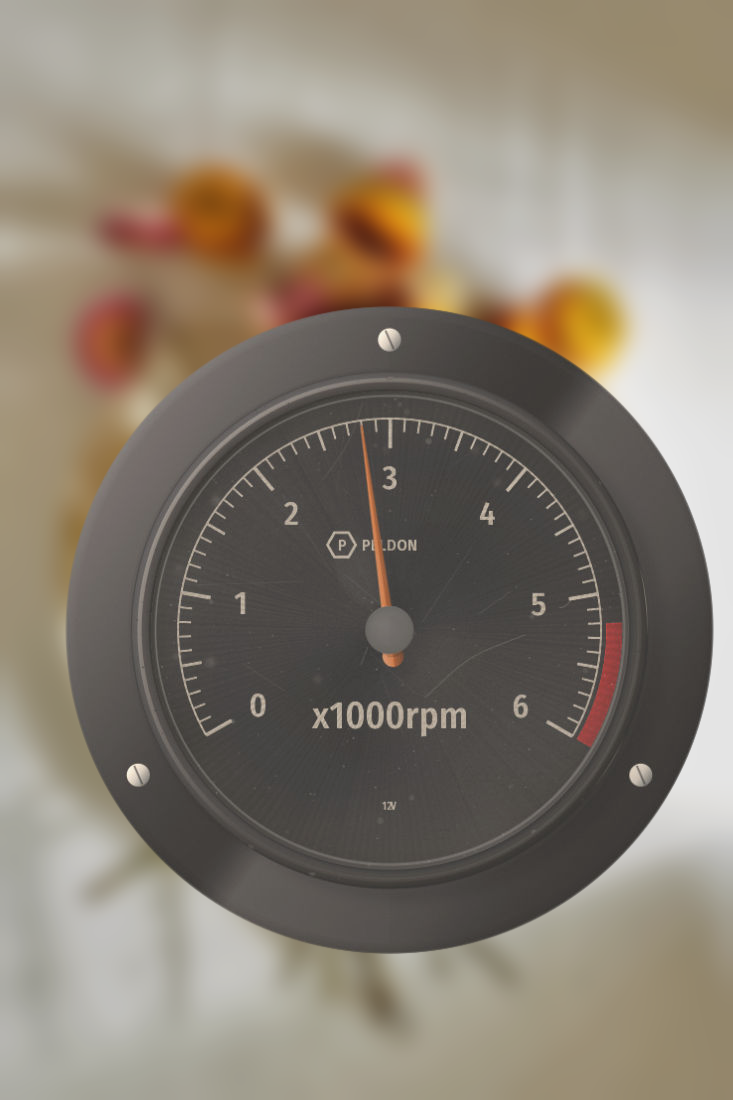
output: 2800 rpm
